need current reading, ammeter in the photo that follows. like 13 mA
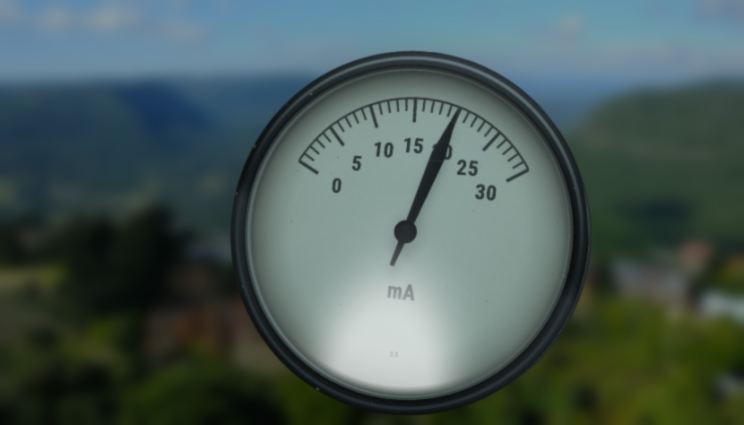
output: 20 mA
